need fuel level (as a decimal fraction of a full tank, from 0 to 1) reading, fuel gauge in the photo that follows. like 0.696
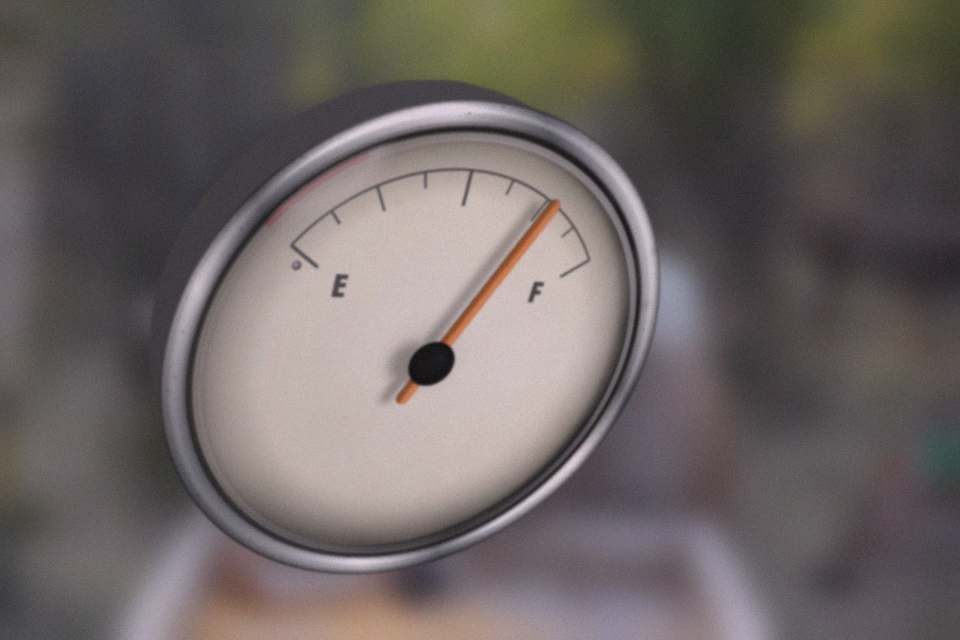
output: 0.75
